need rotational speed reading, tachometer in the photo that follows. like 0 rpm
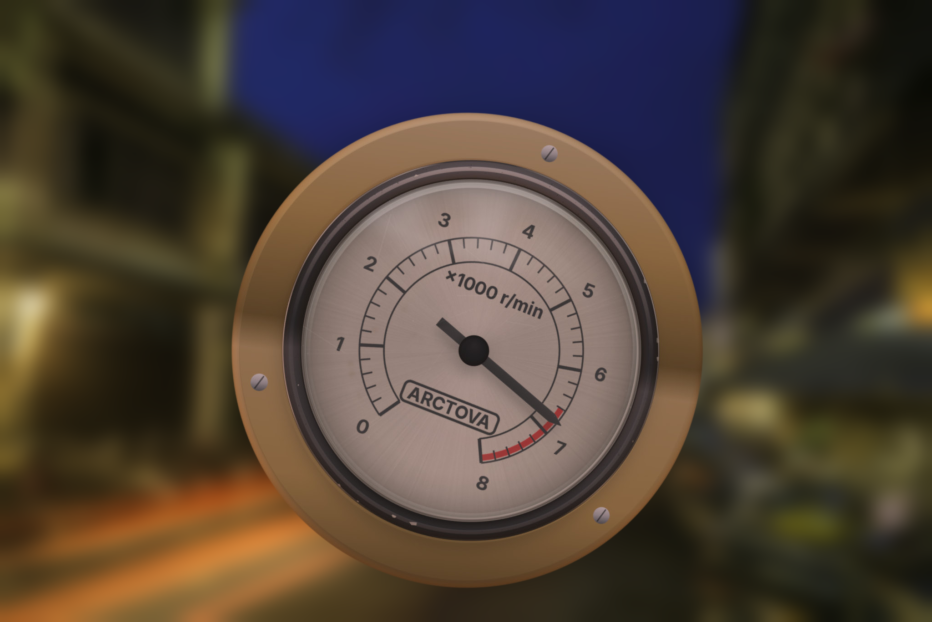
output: 6800 rpm
